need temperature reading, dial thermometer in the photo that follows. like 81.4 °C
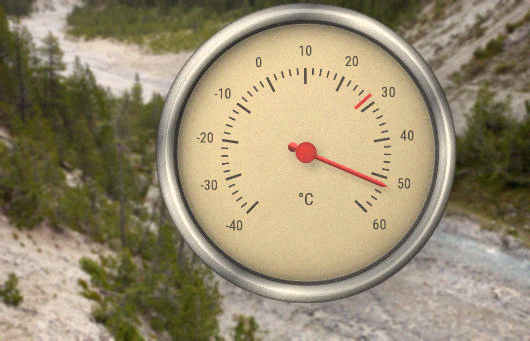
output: 52 °C
